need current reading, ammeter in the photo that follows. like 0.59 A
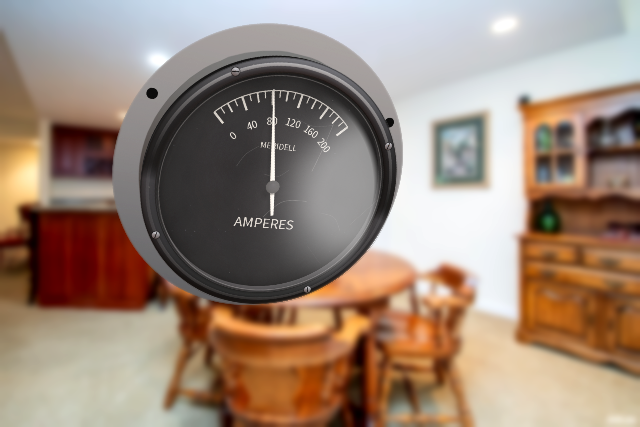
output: 80 A
